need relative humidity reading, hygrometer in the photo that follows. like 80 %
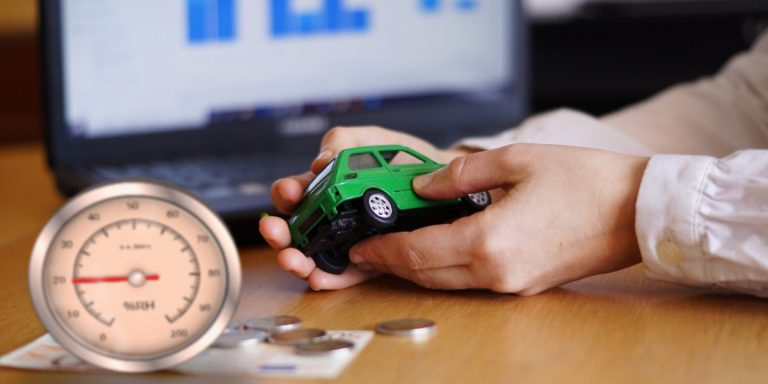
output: 20 %
